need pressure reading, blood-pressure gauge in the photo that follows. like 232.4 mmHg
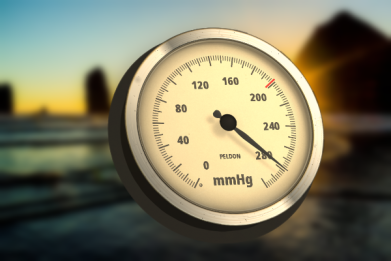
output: 280 mmHg
